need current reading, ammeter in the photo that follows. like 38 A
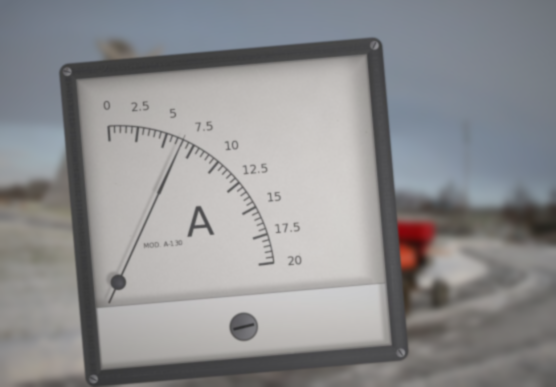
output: 6.5 A
